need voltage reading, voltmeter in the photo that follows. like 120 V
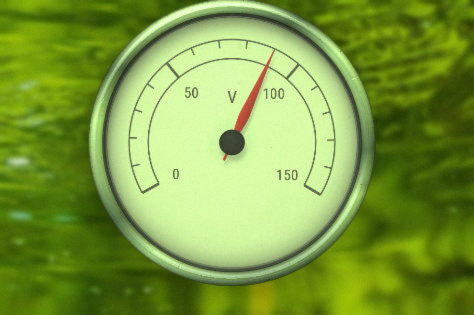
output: 90 V
